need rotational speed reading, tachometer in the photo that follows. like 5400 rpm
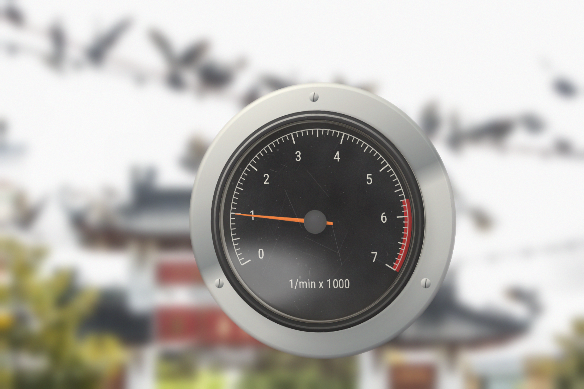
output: 1000 rpm
